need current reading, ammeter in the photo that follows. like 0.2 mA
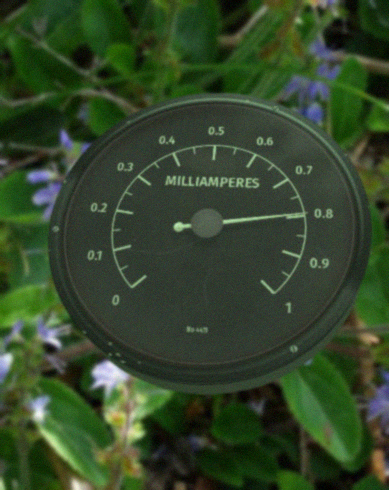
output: 0.8 mA
